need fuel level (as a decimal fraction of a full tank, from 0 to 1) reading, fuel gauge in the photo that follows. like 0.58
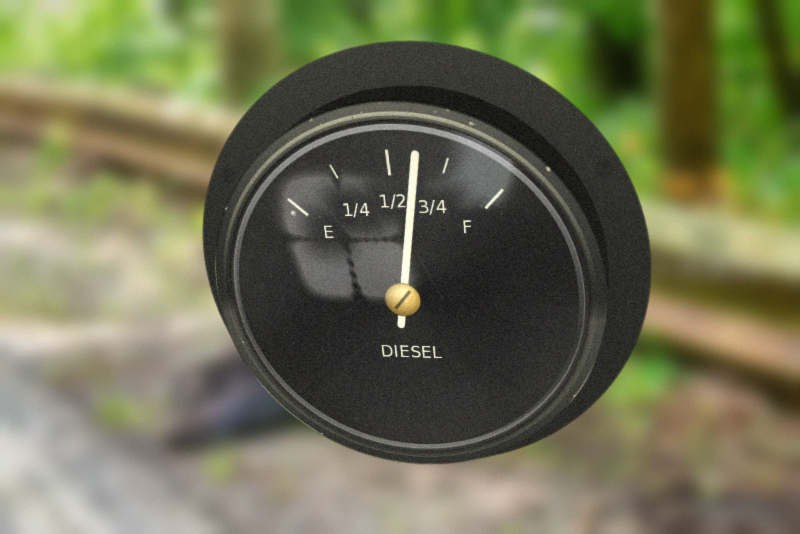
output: 0.625
